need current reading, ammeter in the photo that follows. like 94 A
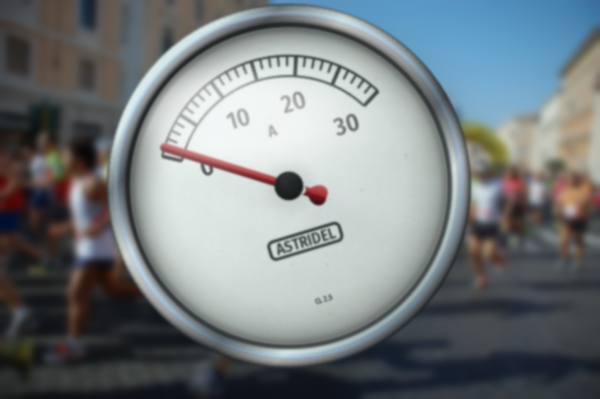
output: 1 A
